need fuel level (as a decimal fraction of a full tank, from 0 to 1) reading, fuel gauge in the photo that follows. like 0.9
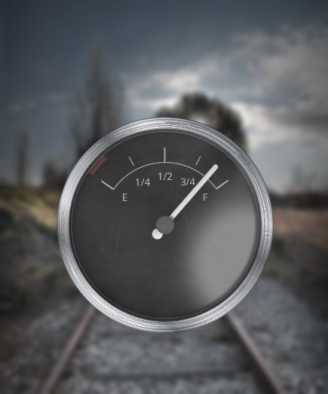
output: 0.875
